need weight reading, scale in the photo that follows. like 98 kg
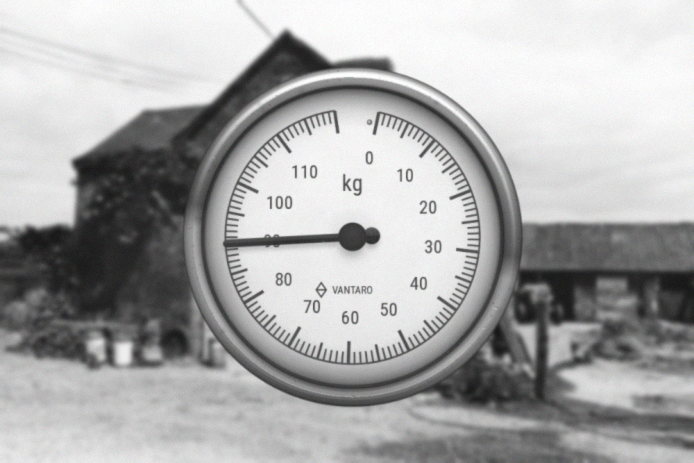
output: 90 kg
